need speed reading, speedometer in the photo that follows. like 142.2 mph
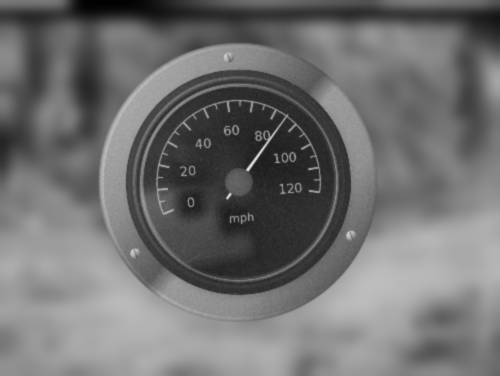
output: 85 mph
